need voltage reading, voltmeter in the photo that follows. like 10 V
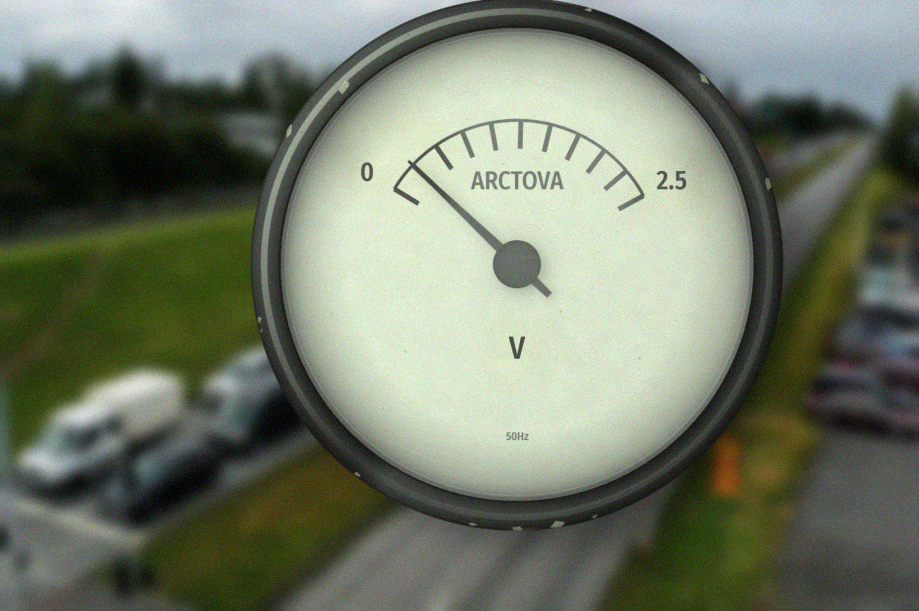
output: 0.25 V
